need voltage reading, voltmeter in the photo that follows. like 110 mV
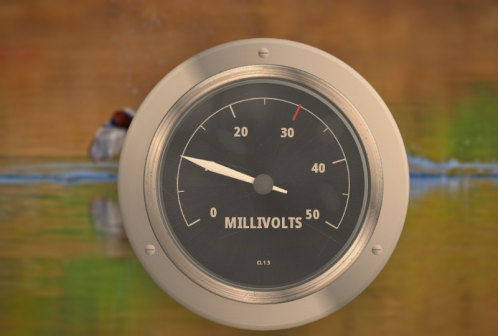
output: 10 mV
